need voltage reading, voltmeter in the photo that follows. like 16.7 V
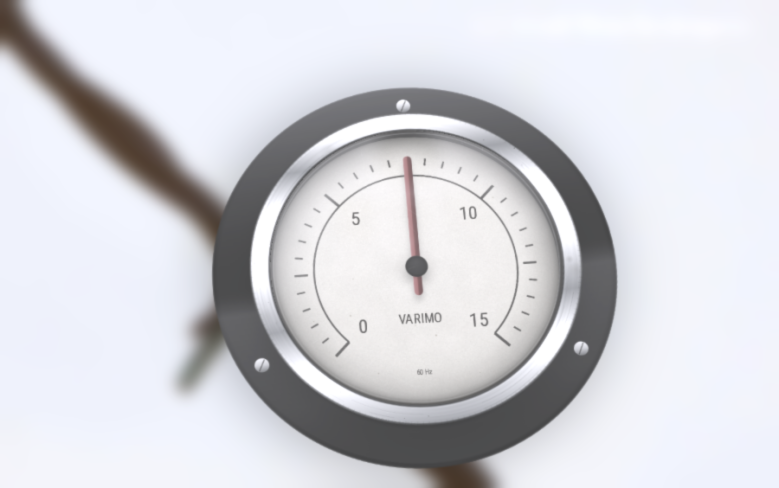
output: 7.5 V
